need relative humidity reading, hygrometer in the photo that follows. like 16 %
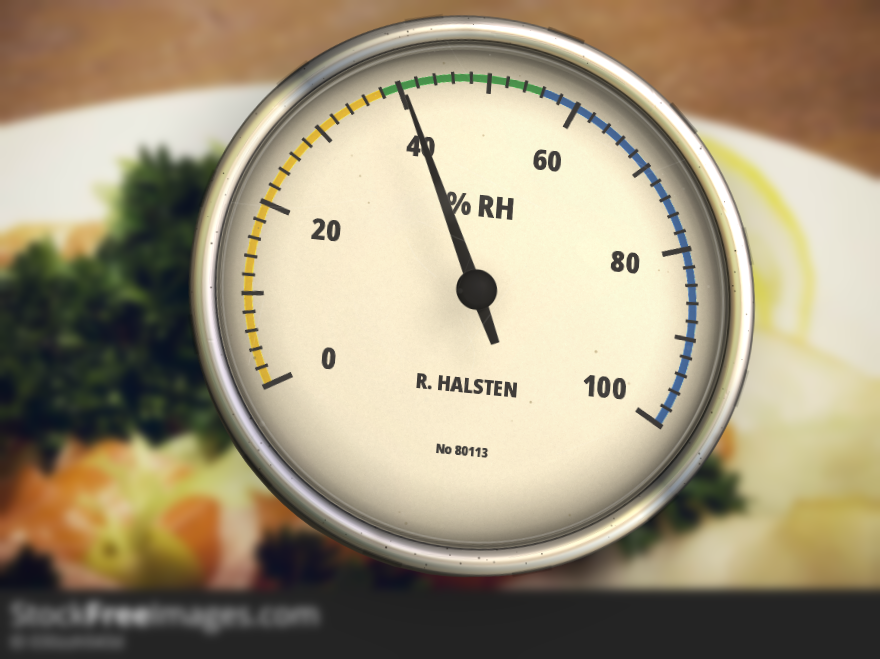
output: 40 %
